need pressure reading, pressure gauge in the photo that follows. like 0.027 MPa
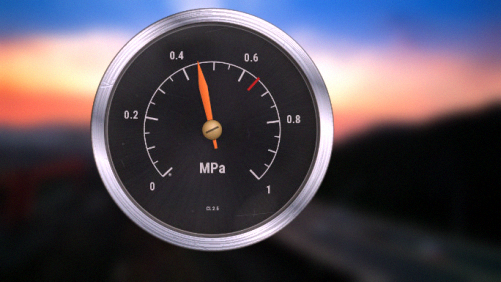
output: 0.45 MPa
